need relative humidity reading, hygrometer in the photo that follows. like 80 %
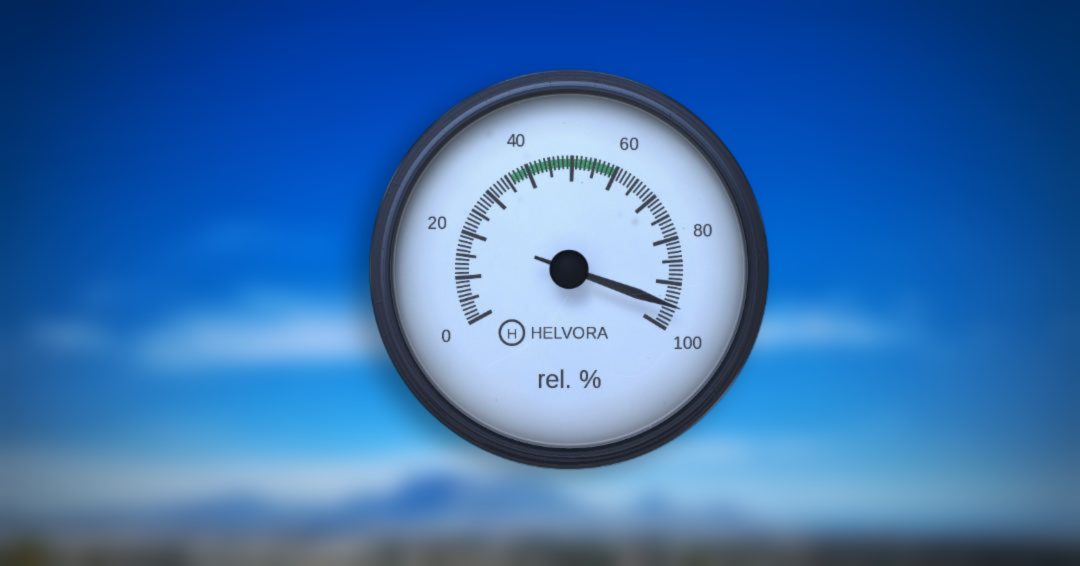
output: 95 %
